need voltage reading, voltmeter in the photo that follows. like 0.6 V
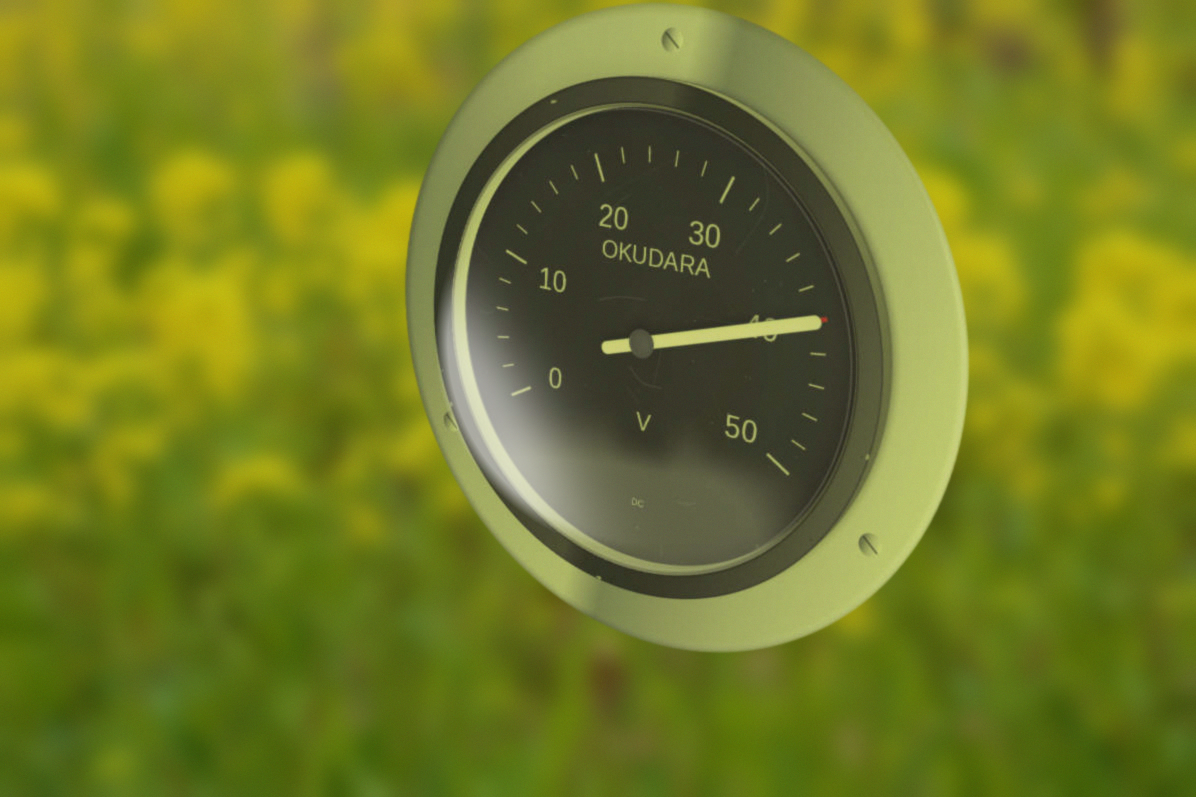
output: 40 V
